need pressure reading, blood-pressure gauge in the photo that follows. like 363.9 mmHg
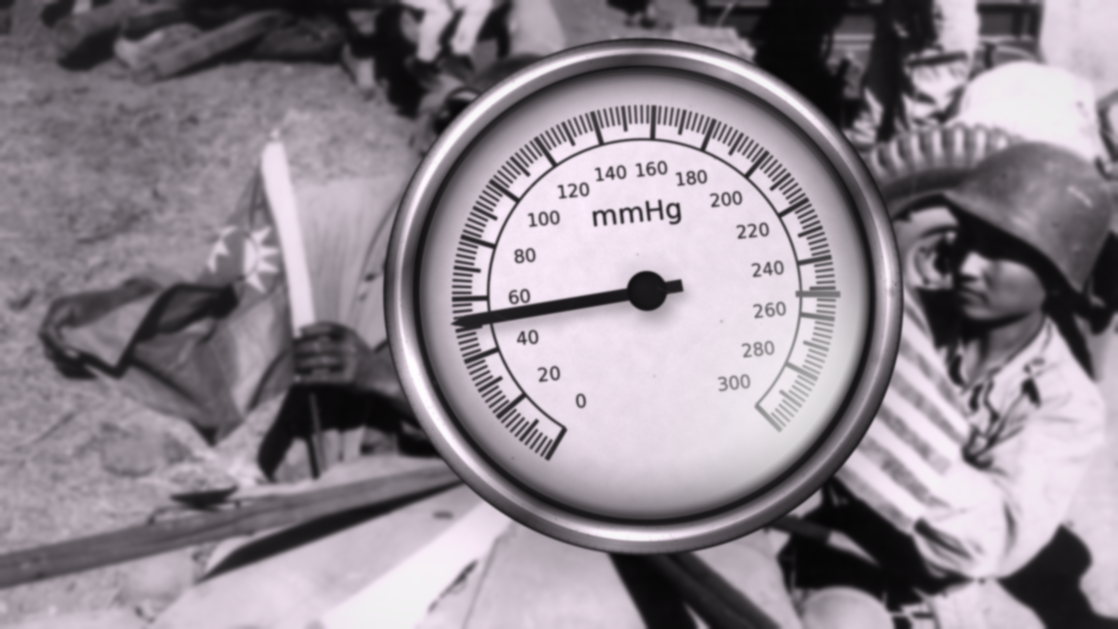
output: 52 mmHg
